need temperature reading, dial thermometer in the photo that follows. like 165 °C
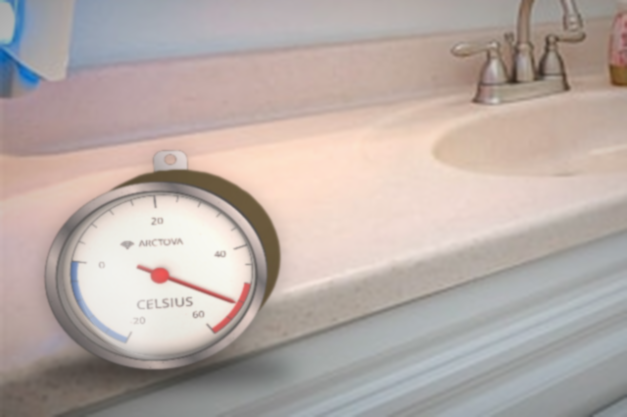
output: 52 °C
